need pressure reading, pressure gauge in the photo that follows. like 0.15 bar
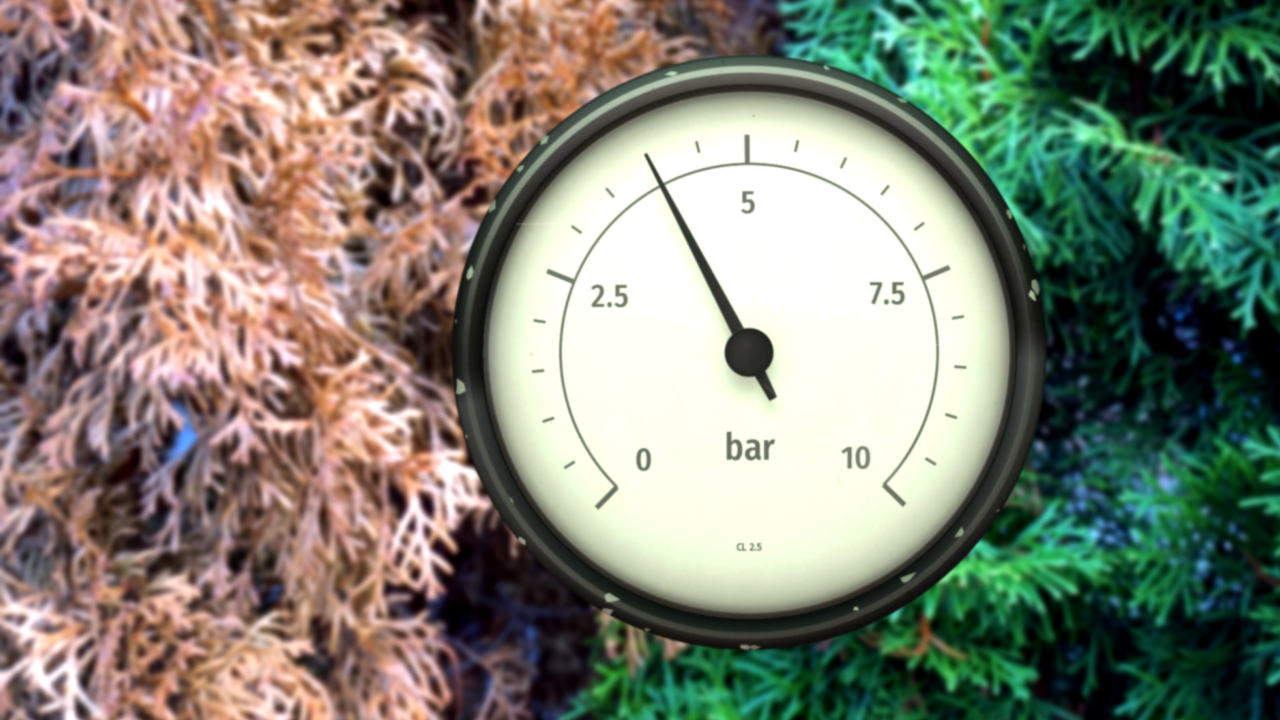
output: 4 bar
